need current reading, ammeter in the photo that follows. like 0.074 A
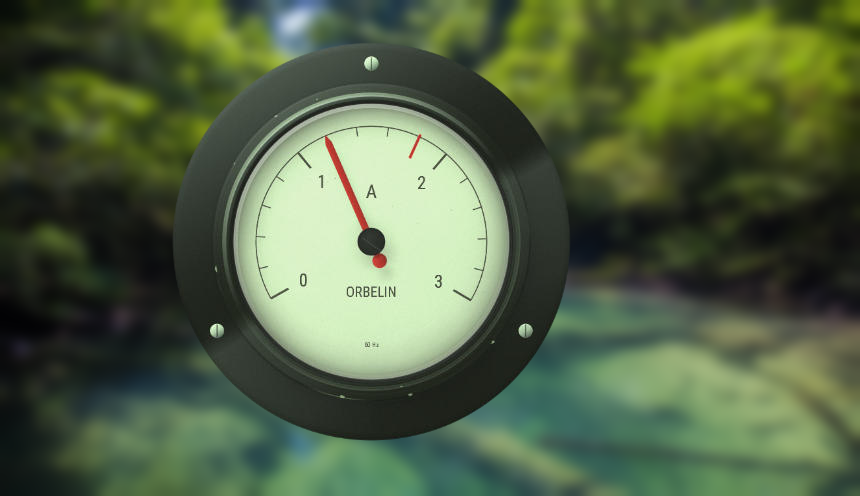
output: 1.2 A
